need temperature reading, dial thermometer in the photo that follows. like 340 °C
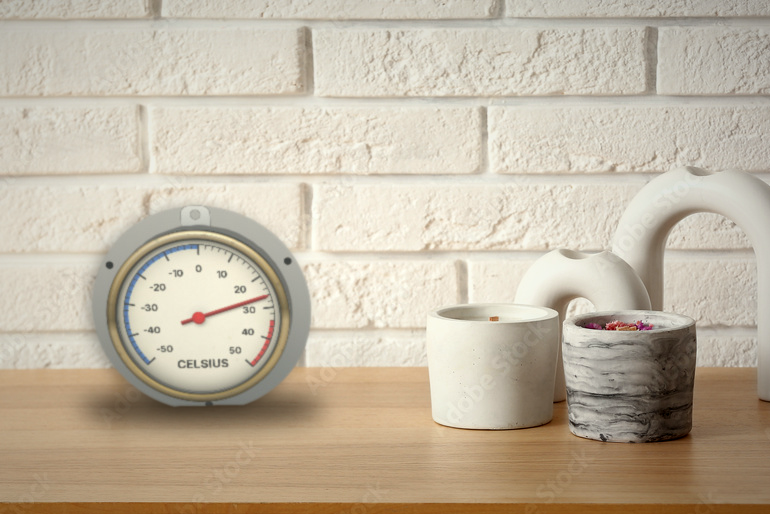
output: 26 °C
